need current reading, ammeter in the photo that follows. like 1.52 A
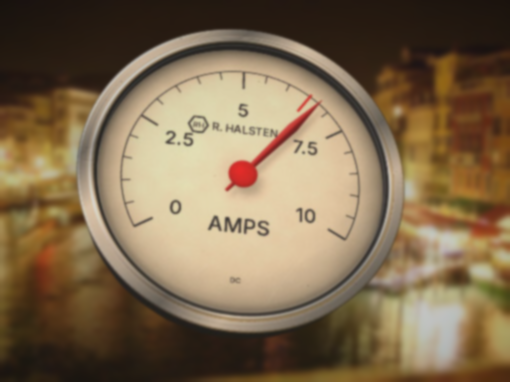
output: 6.75 A
